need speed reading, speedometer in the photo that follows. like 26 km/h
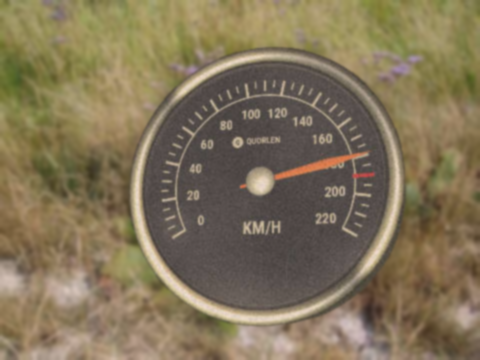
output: 180 km/h
